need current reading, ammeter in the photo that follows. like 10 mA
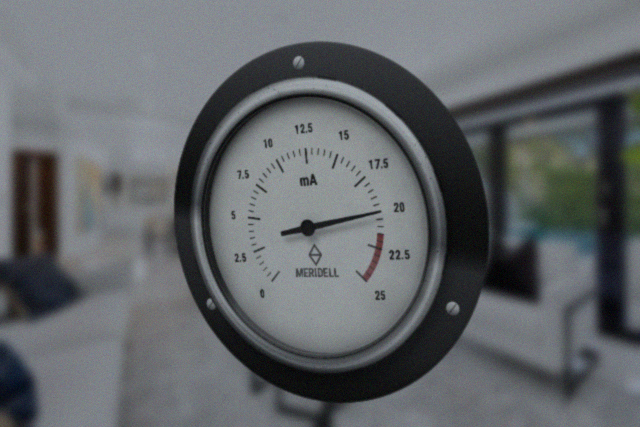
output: 20 mA
